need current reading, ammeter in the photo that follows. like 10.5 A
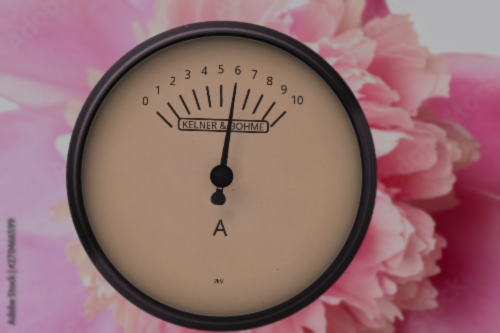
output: 6 A
